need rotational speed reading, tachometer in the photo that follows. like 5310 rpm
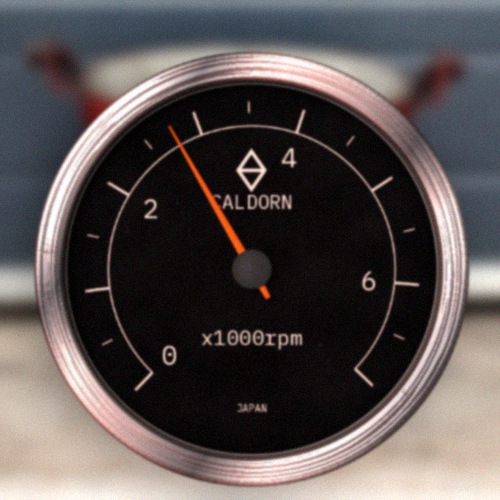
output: 2750 rpm
